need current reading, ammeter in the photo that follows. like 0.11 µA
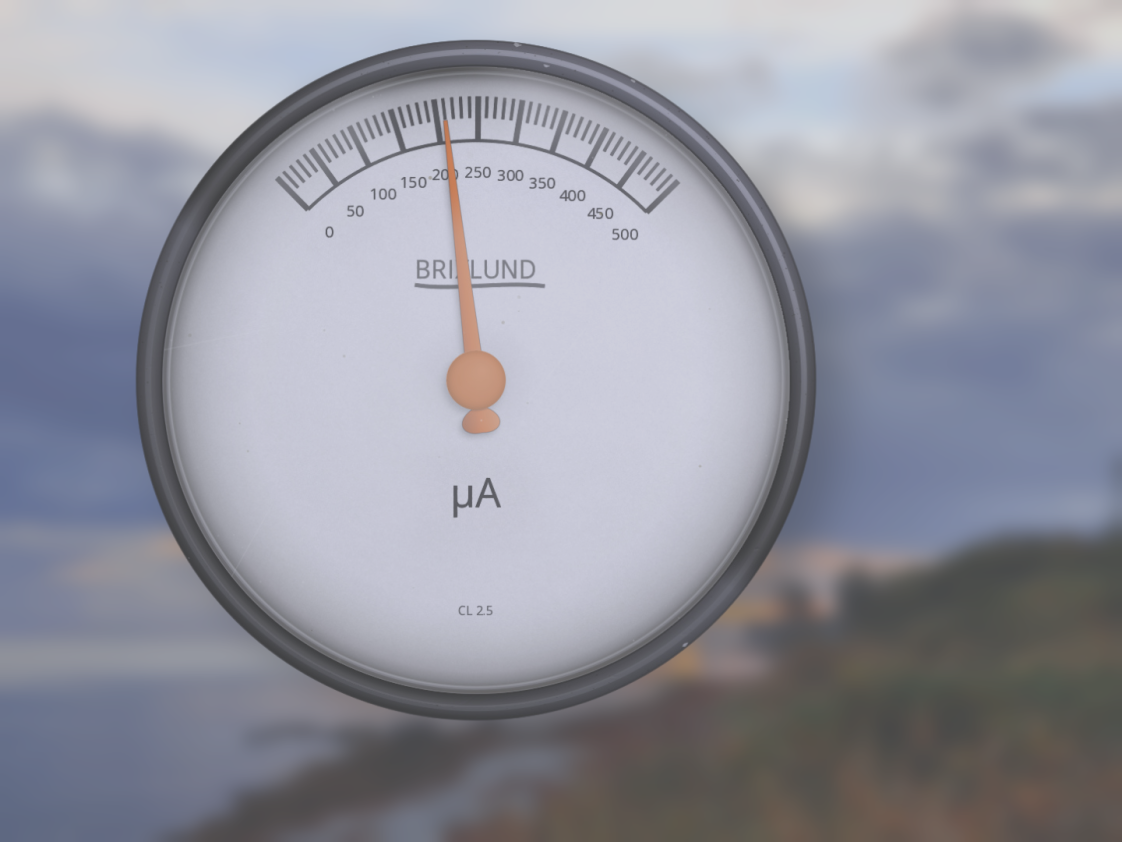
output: 210 µA
